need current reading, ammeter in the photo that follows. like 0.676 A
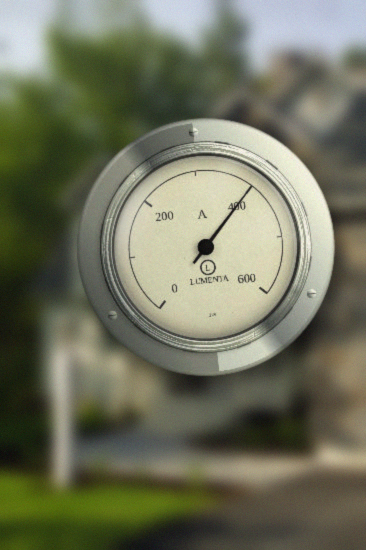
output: 400 A
